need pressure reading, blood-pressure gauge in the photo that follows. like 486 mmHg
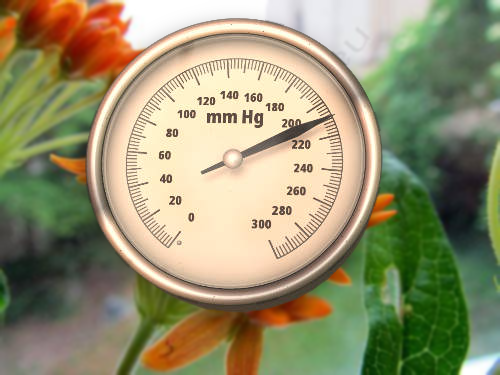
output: 210 mmHg
